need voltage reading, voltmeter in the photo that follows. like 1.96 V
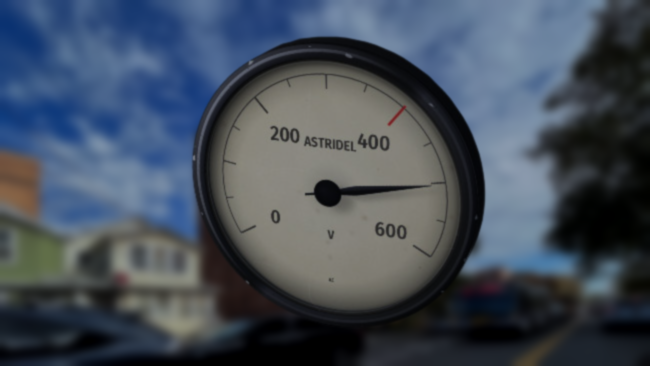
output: 500 V
